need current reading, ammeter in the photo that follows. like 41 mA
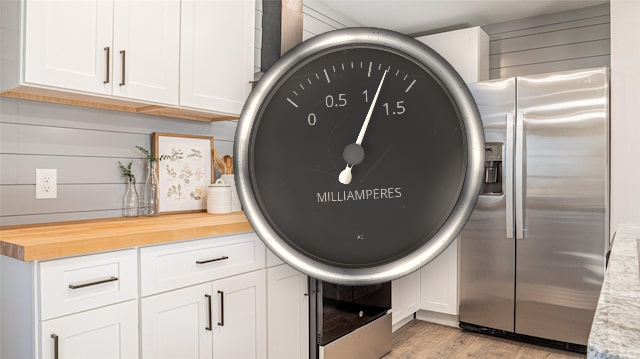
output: 1.2 mA
